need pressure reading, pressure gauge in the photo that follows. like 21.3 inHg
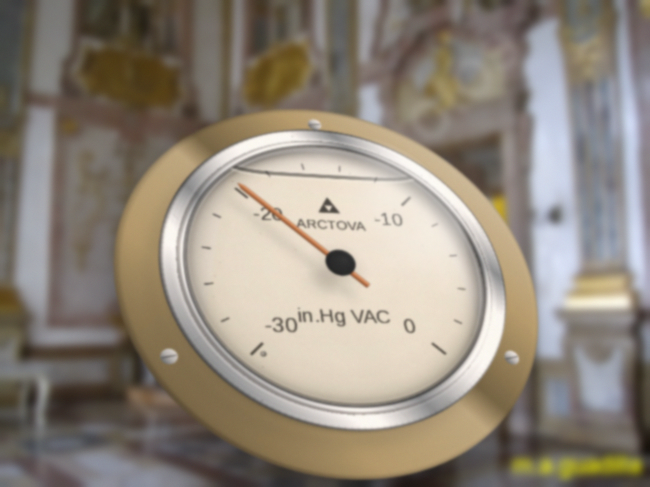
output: -20 inHg
